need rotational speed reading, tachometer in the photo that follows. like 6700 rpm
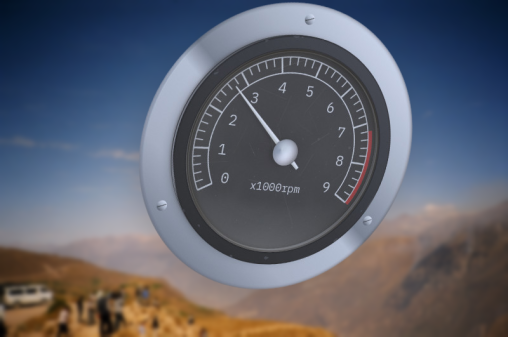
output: 2700 rpm
